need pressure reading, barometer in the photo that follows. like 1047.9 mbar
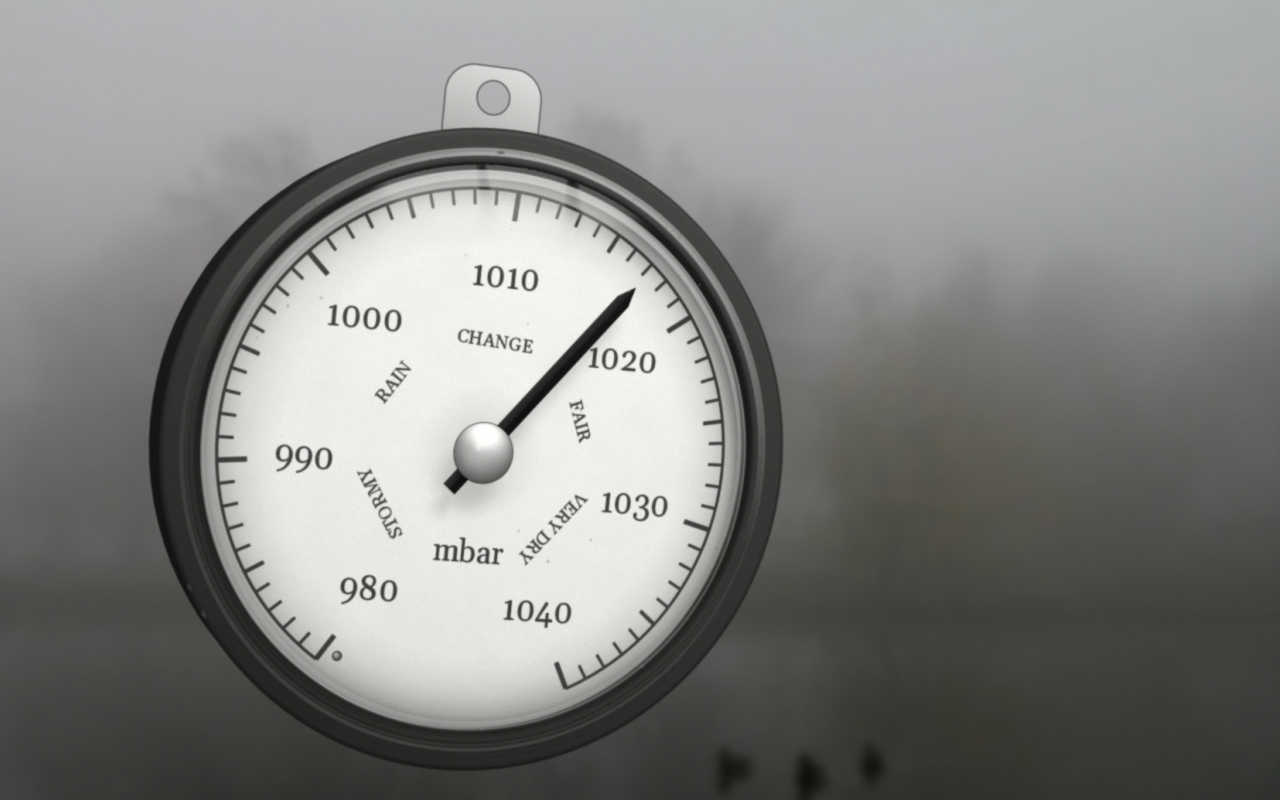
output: 1017 mbar
